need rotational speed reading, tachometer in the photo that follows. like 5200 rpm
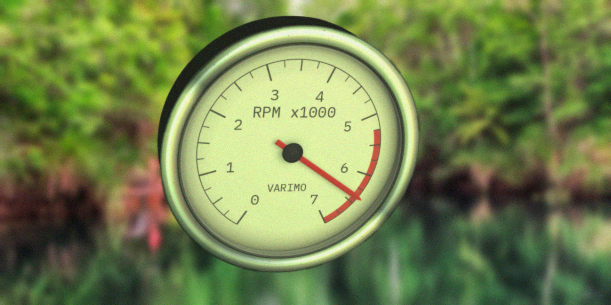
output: 6375 rpm
